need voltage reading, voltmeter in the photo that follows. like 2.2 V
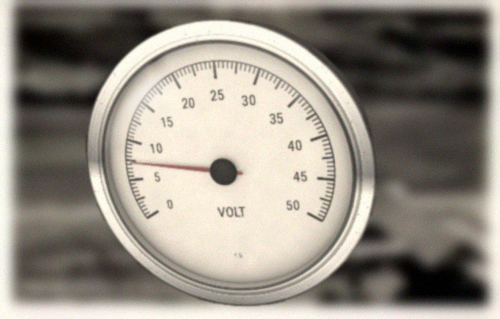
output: 7.5 V
